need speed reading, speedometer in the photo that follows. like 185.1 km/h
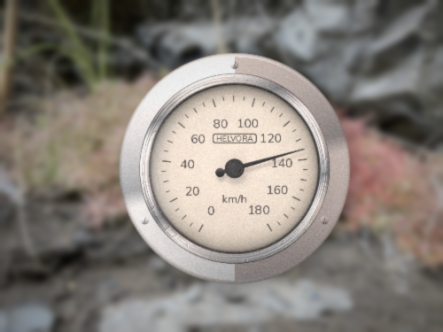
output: 135 km/h
